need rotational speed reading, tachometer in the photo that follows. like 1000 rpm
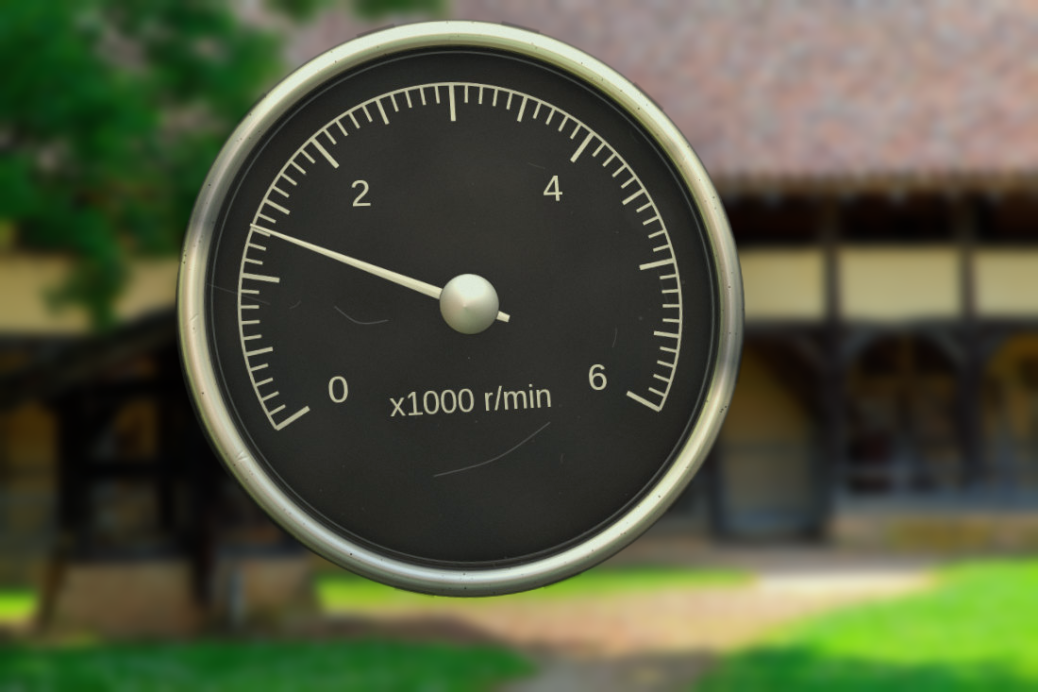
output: 1300 rpm
